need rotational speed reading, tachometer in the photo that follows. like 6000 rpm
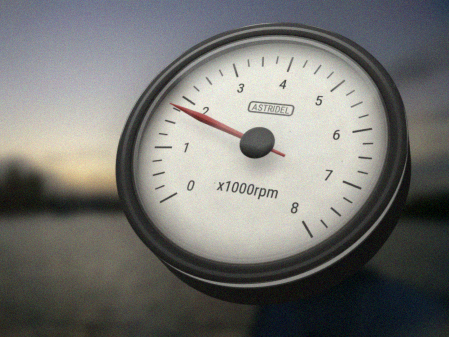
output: 1750 rpm
